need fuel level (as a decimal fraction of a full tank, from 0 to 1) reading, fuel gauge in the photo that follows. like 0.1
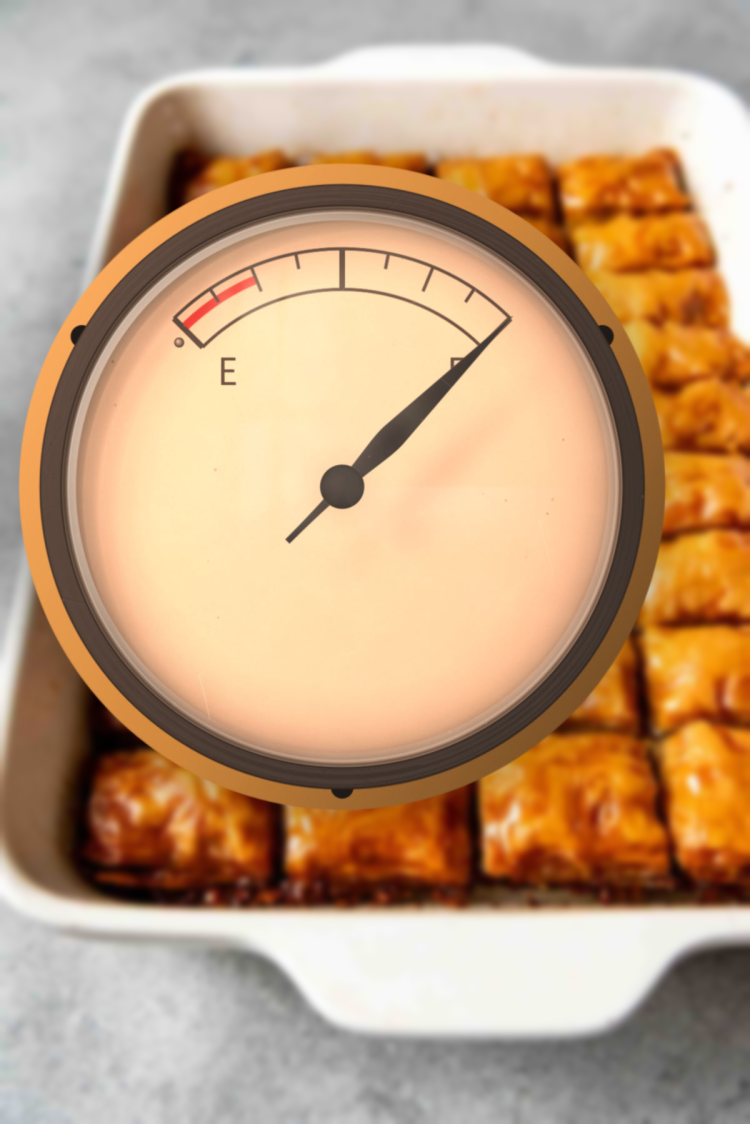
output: 1
